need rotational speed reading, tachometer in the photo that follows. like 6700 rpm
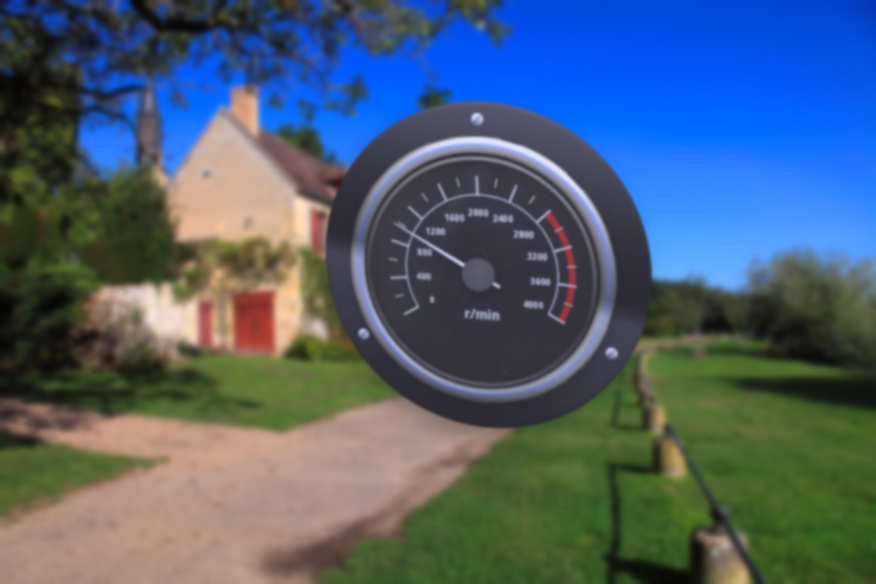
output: 1000 rpm
